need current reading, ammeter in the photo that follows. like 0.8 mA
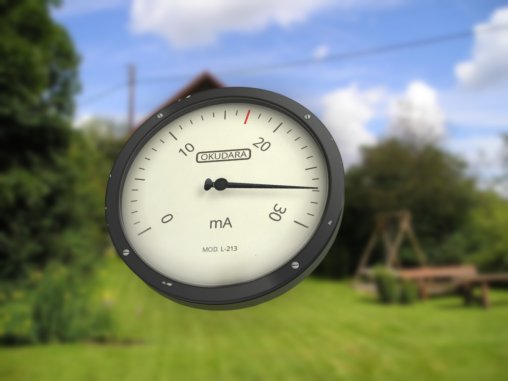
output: 27 mA
